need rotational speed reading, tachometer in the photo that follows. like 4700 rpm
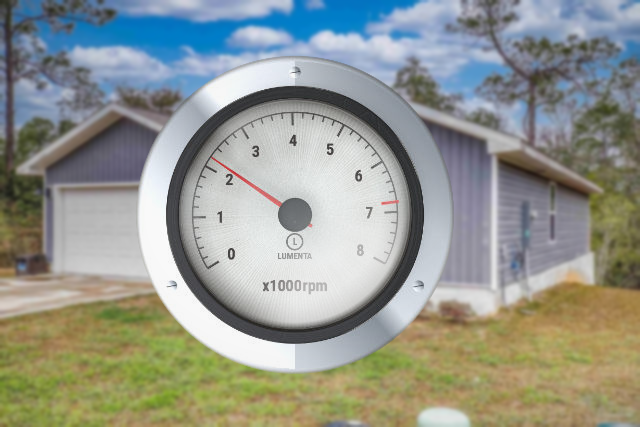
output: 2200 rpm
